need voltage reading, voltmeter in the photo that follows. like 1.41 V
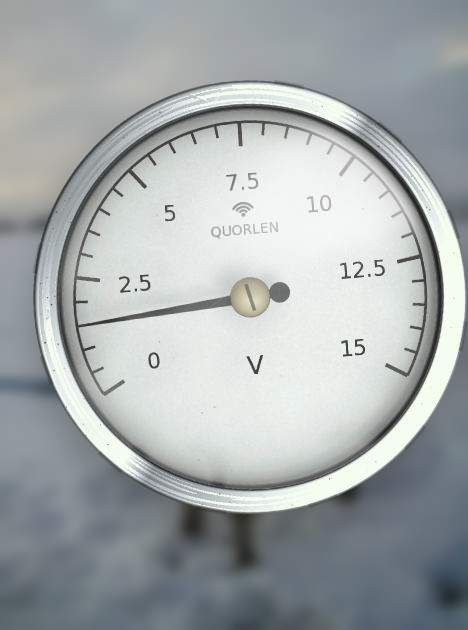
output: 1.5 V
